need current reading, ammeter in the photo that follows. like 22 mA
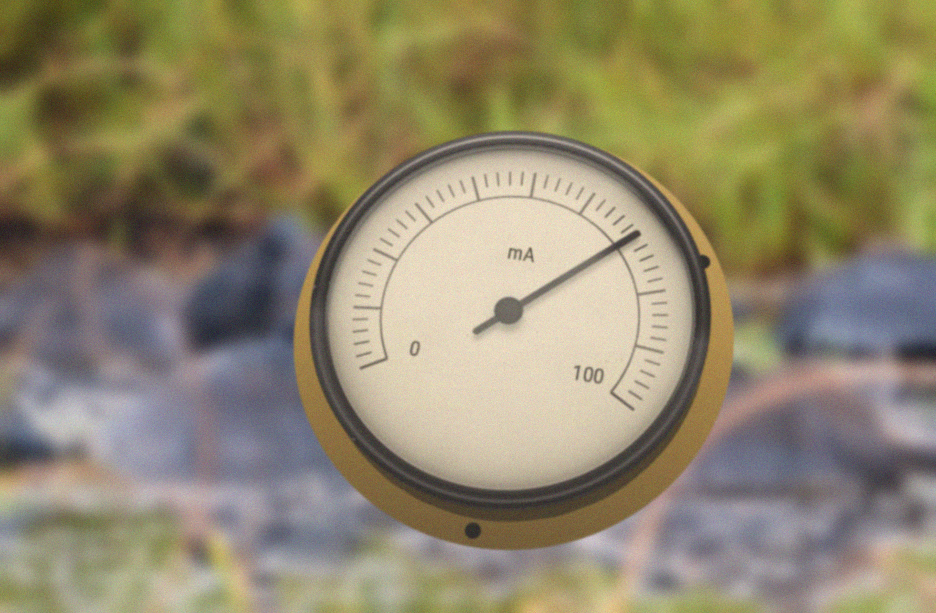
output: 70 mA
